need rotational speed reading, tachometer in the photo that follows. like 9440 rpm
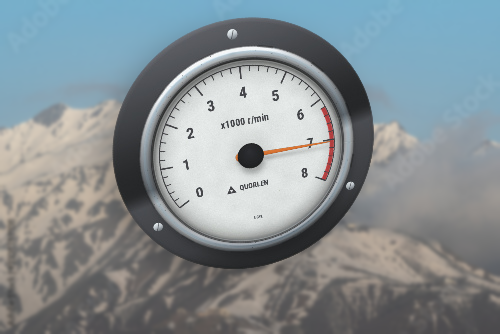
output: 7000 rpm
